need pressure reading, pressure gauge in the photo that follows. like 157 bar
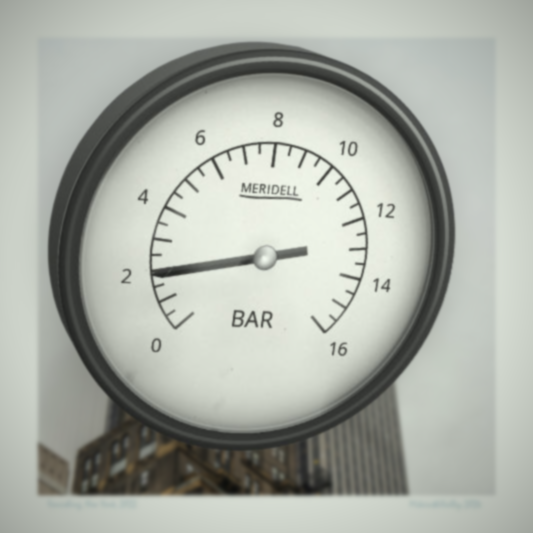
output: 2 bar
